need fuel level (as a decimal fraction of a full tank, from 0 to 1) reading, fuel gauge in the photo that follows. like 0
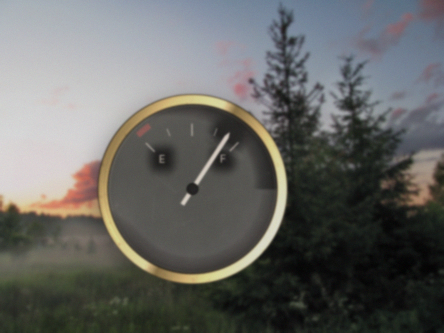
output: 0.875
